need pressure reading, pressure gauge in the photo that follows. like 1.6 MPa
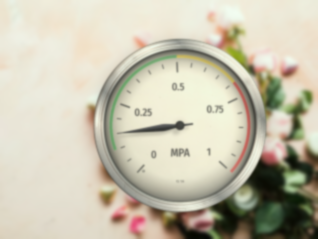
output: 0.15 MPa
